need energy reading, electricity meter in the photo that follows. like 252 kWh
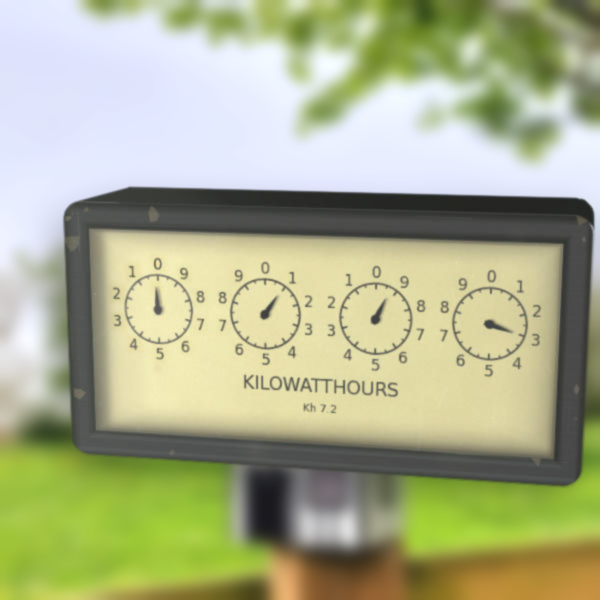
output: 93 kWh
